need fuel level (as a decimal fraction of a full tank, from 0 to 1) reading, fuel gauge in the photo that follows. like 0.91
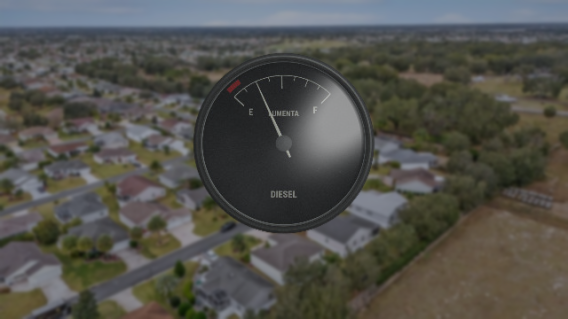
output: 0.25
